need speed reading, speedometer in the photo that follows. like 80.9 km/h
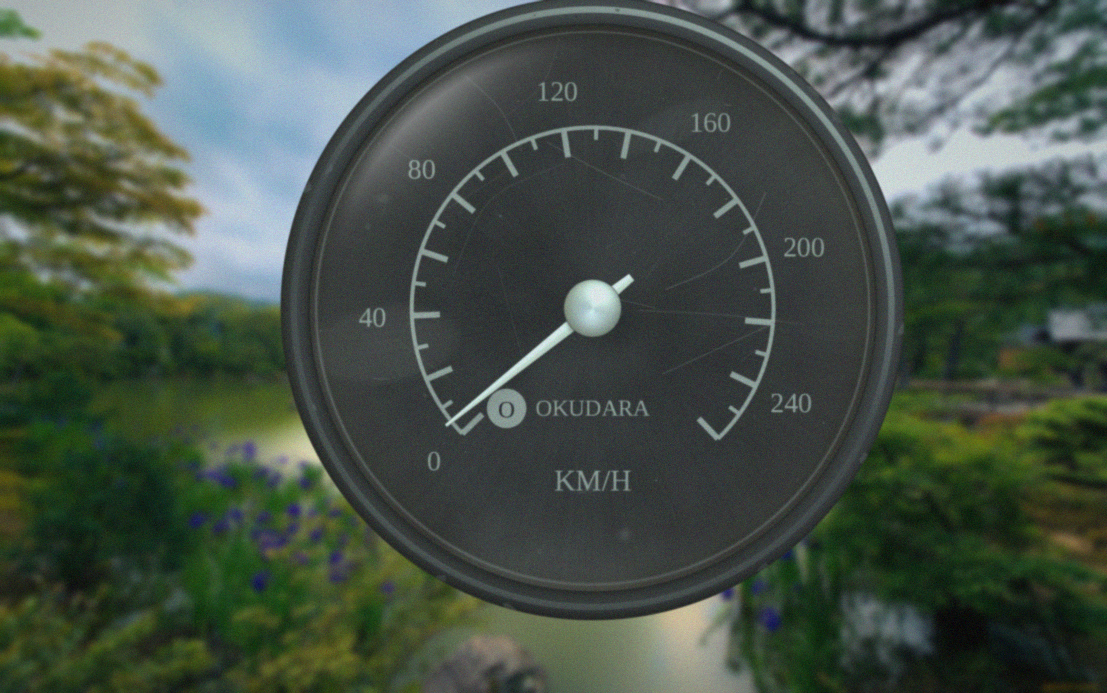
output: 5 km/h
